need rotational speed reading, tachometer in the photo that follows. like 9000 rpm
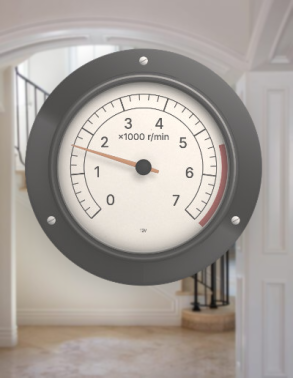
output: 1600 rpm
